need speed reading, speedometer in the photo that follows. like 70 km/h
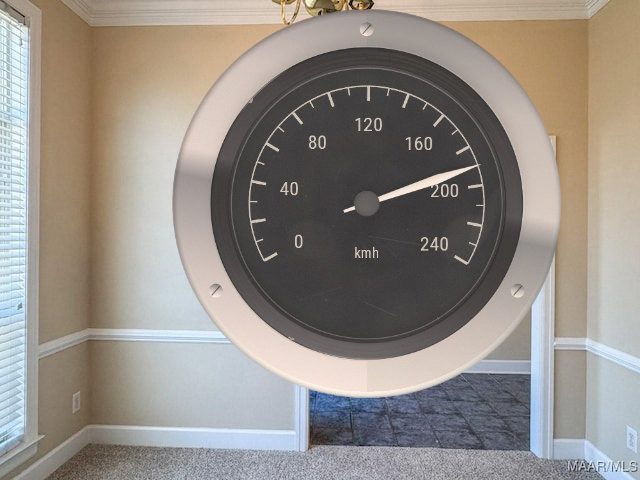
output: 190 km/h
